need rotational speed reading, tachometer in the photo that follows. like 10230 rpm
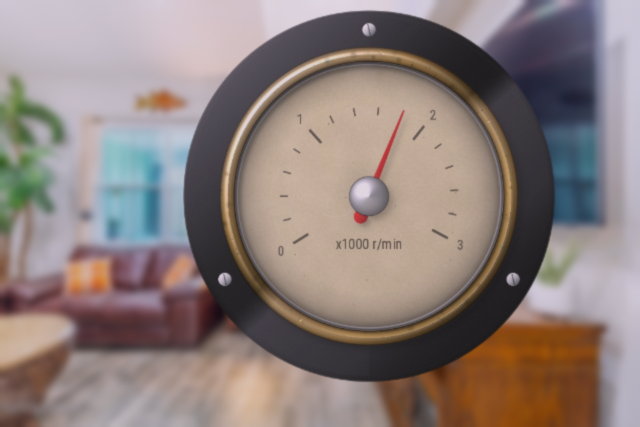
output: 1800 rpm
